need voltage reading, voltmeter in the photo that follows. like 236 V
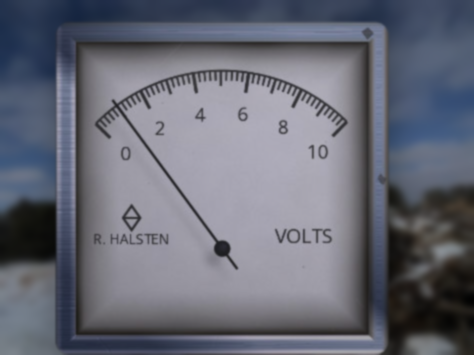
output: 1 V
